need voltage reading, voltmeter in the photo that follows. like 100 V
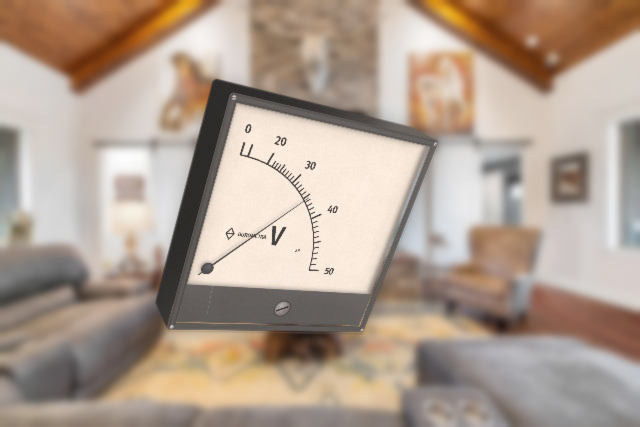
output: 35 V
